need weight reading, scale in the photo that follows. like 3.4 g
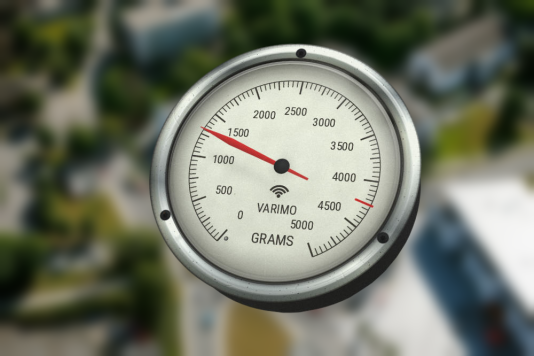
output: 1300 g
